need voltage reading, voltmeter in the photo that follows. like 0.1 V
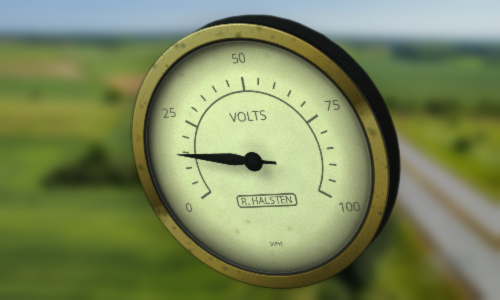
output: 15 V
